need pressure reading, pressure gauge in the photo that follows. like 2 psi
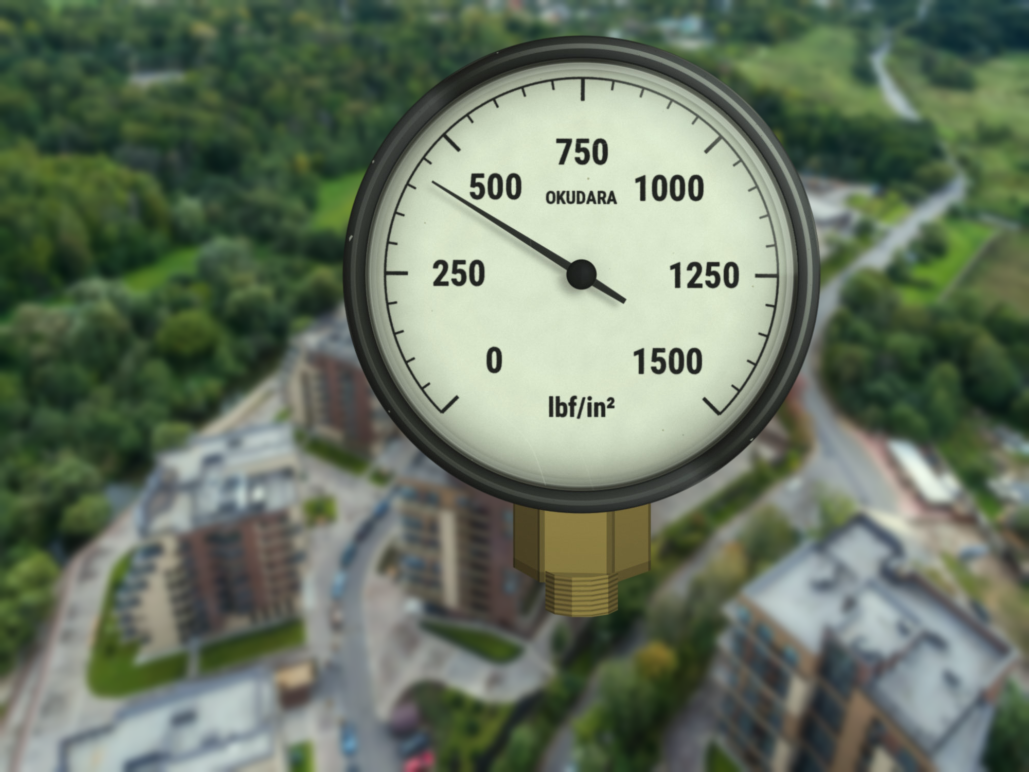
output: 425 psi
